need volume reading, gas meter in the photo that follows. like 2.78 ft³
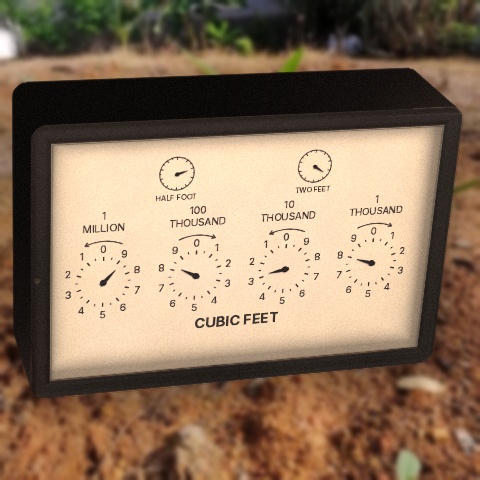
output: 882800 ft³
